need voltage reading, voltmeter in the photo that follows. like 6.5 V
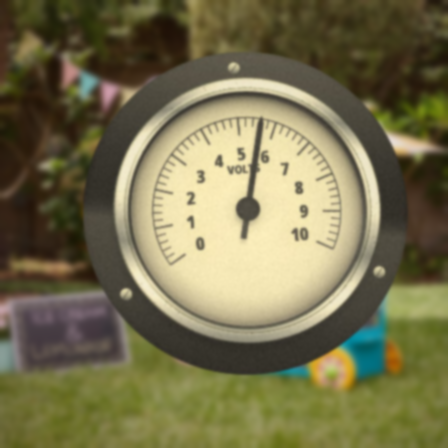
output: 5.6 V
